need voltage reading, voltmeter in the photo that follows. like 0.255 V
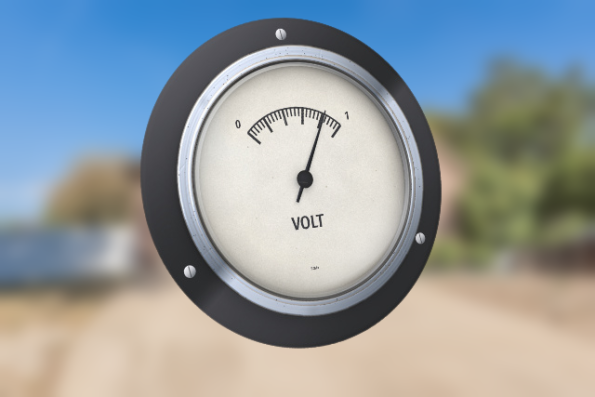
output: 0.8 V
